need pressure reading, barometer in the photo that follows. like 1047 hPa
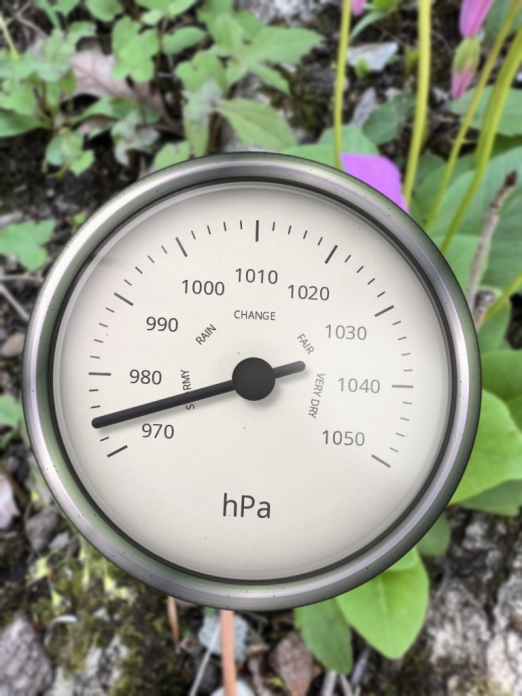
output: 974 hPa
